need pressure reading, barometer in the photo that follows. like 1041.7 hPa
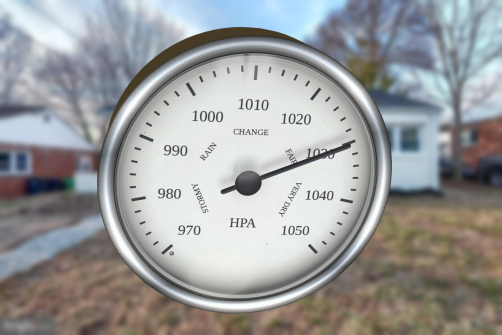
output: 1030 hPa
